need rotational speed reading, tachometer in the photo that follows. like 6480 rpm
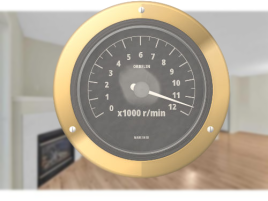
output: 11500 rpm
